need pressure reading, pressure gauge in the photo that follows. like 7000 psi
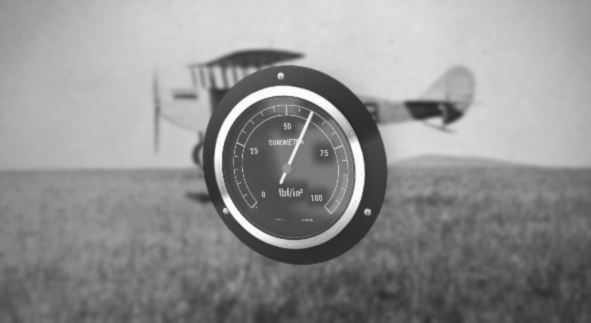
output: 60 psi
